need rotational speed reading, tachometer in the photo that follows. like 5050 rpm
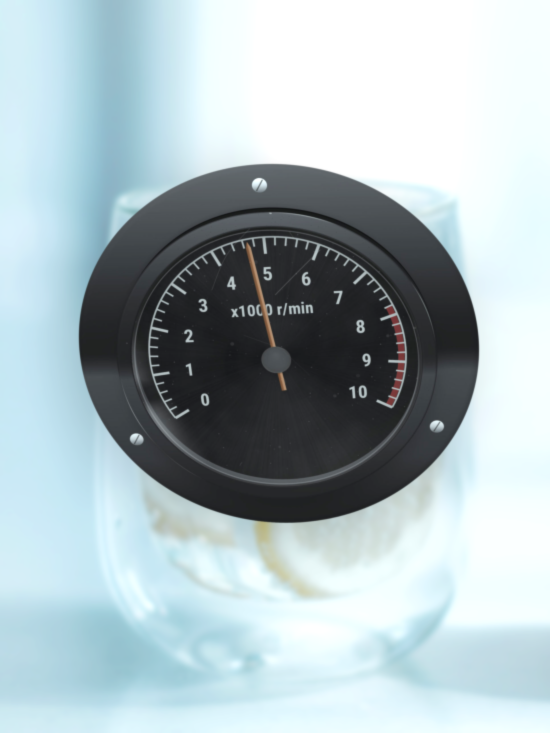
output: 4700 rpm
